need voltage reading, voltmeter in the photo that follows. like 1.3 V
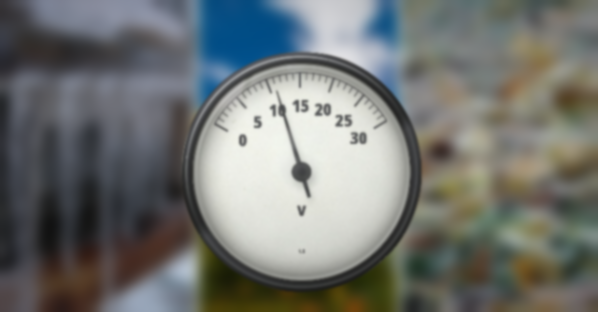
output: 11 V
